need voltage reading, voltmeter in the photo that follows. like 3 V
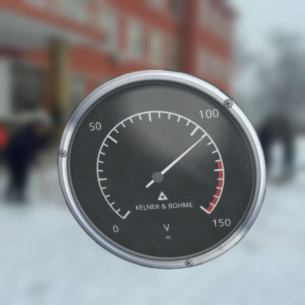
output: 105 V
